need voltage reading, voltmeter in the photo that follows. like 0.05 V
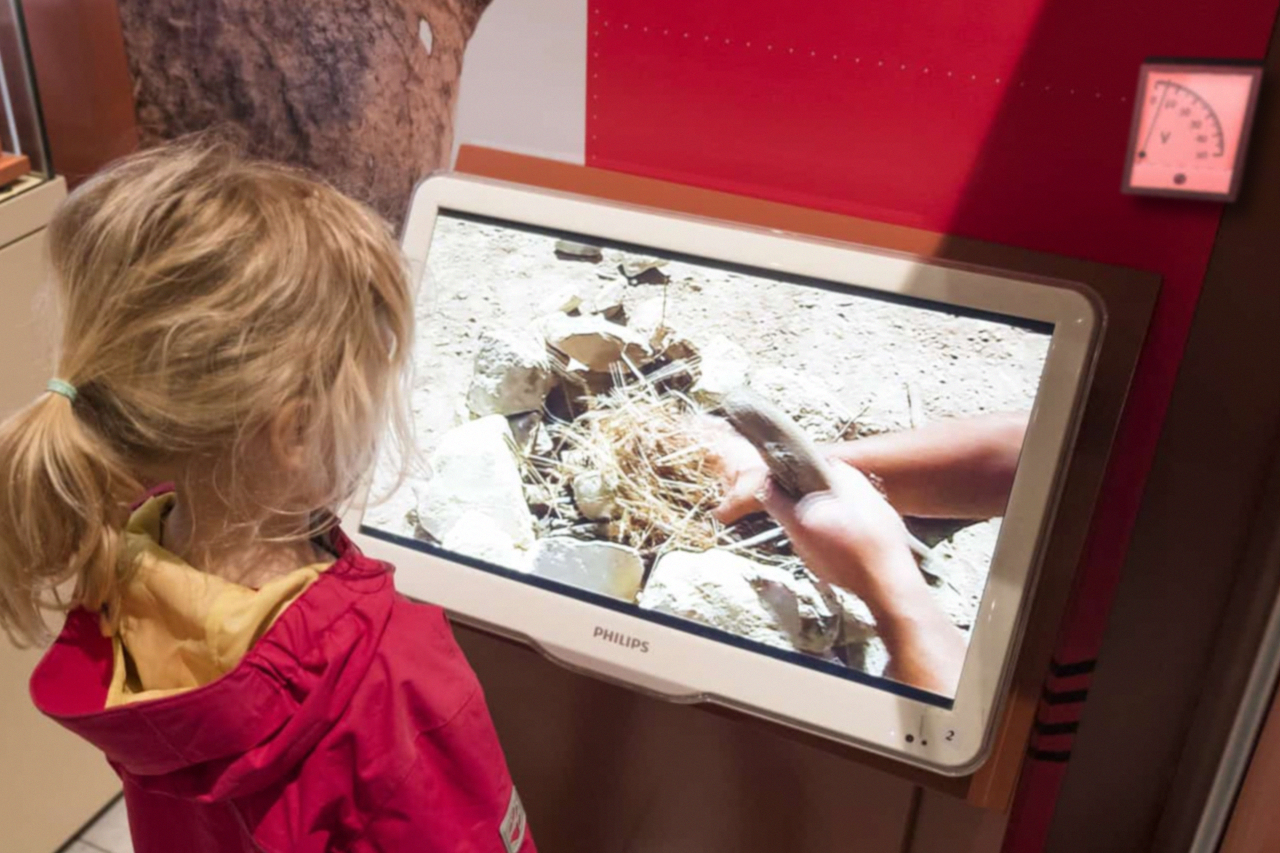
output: 5 V
